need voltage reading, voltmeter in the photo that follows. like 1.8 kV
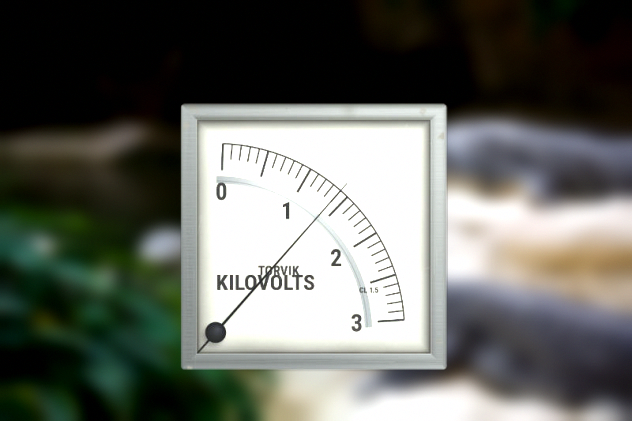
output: 1.4 kV
